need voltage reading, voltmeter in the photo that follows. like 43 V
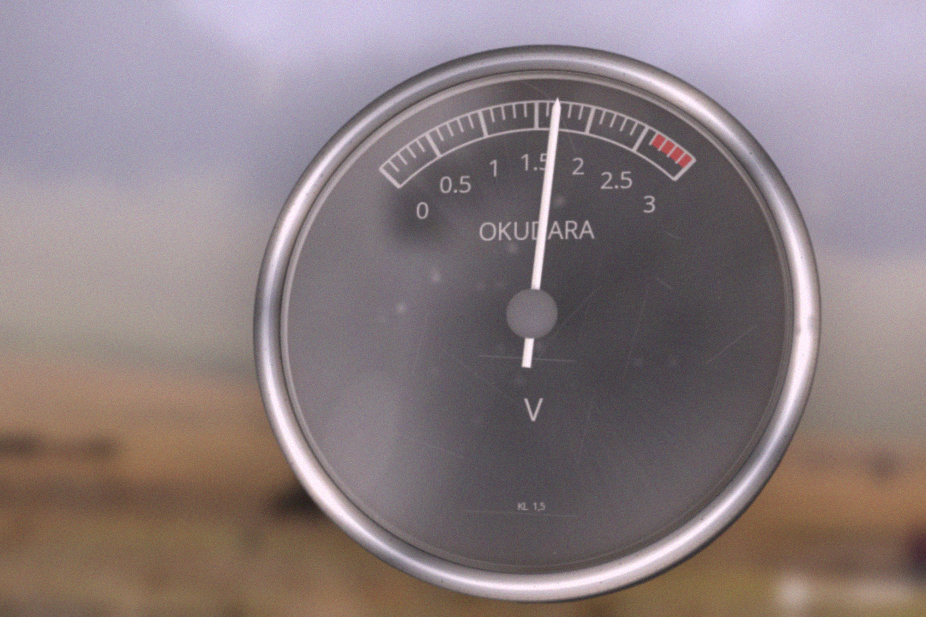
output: 1.7 V
